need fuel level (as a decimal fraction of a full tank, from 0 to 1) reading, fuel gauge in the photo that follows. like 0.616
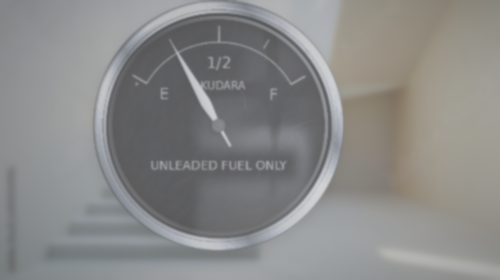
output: 0.25
